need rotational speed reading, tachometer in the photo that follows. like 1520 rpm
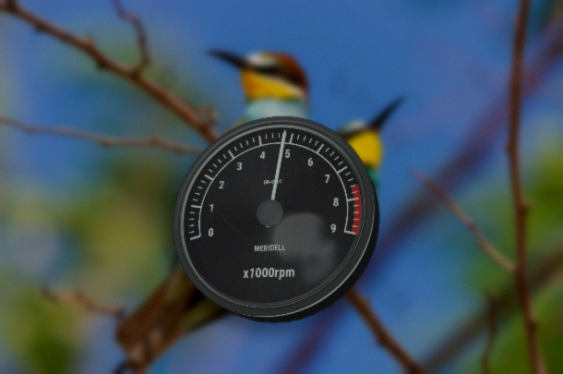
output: 4800 rpm
